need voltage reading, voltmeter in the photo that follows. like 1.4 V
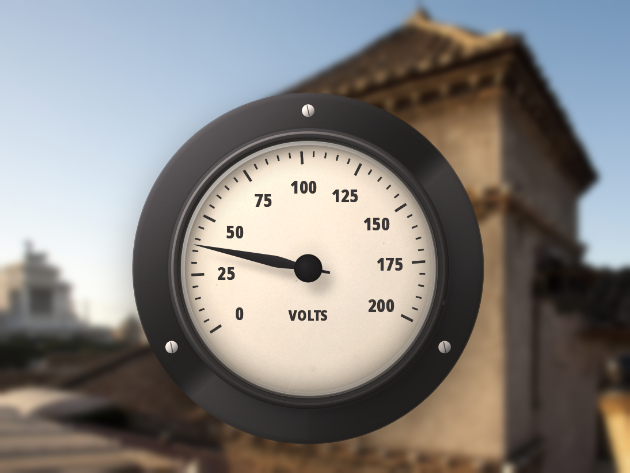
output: 37.5 V
